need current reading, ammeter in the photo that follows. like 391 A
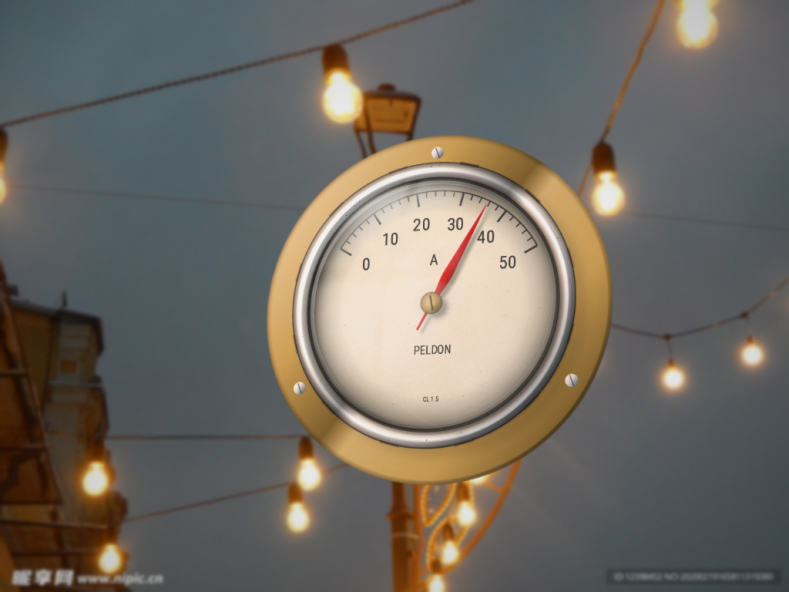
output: 36 A
